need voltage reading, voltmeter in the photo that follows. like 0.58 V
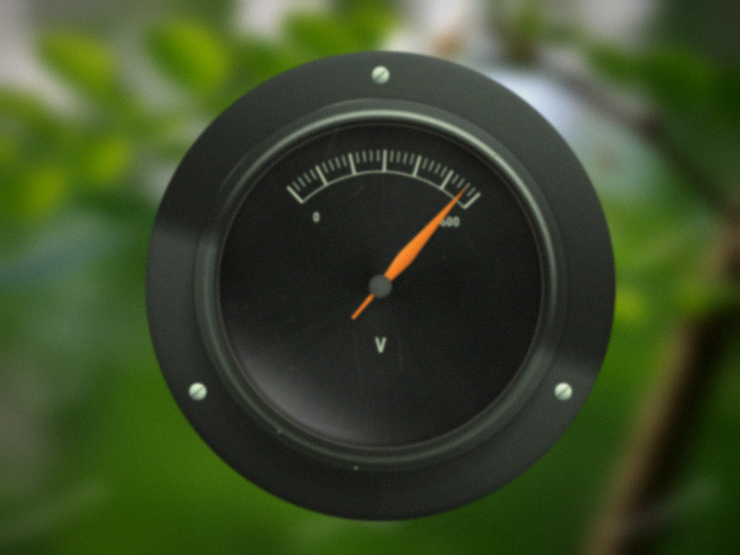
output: 560 V
